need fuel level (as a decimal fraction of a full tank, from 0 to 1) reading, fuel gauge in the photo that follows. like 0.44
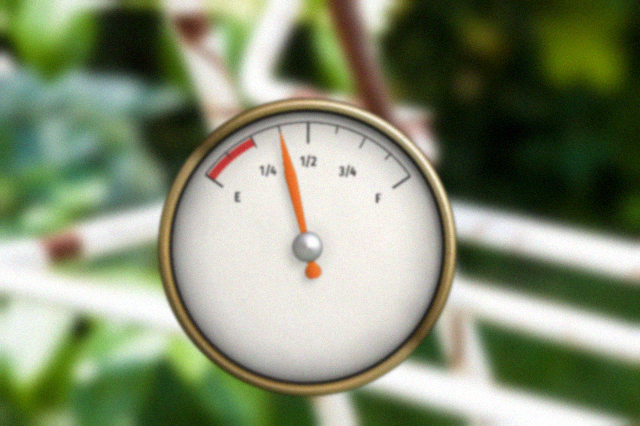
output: 0.375
